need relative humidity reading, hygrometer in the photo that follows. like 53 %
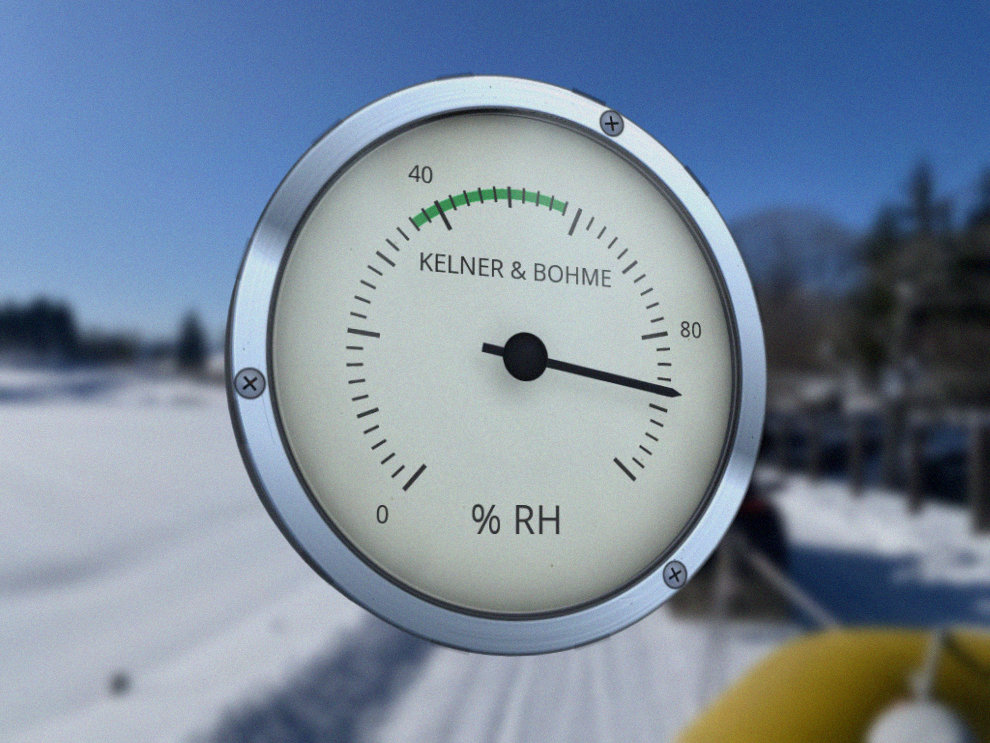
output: 88 %
